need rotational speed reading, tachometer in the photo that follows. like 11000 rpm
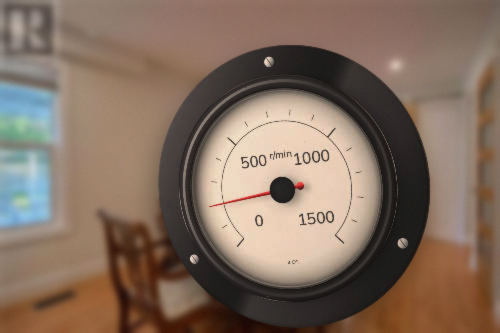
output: 200 rpm
